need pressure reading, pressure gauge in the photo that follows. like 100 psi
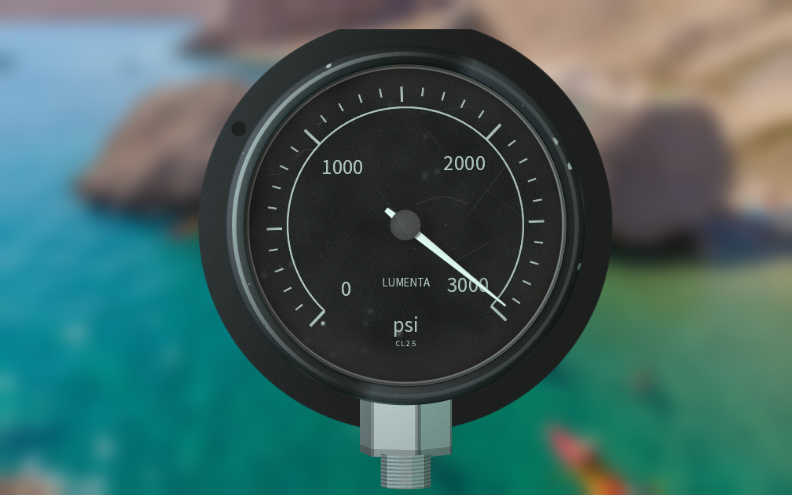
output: 2950 psi
